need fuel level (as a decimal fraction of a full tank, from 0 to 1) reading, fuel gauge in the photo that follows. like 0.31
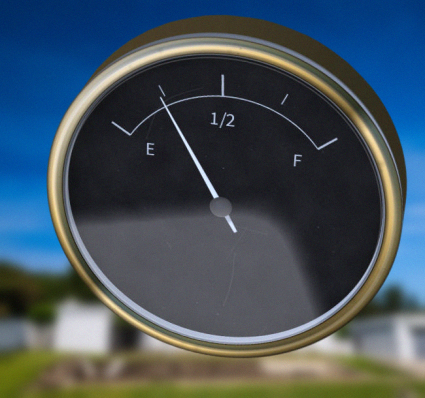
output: 0.25
